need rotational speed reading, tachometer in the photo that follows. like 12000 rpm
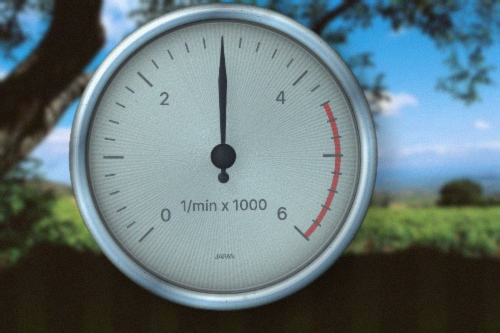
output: 3000 rpm
